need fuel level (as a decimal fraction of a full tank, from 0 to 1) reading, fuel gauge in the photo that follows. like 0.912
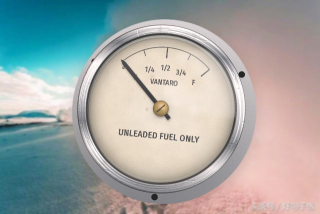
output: 0
